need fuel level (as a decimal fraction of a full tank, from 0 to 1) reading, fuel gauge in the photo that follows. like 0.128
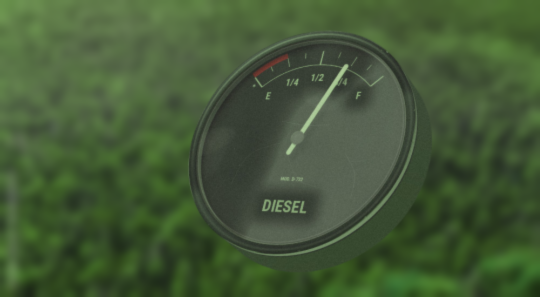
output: 0.75
